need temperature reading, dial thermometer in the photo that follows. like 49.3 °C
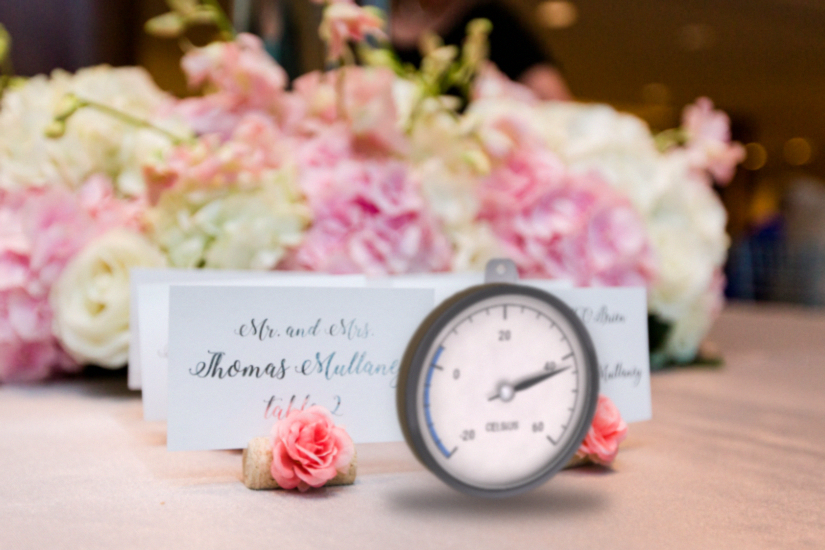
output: 42 °C
